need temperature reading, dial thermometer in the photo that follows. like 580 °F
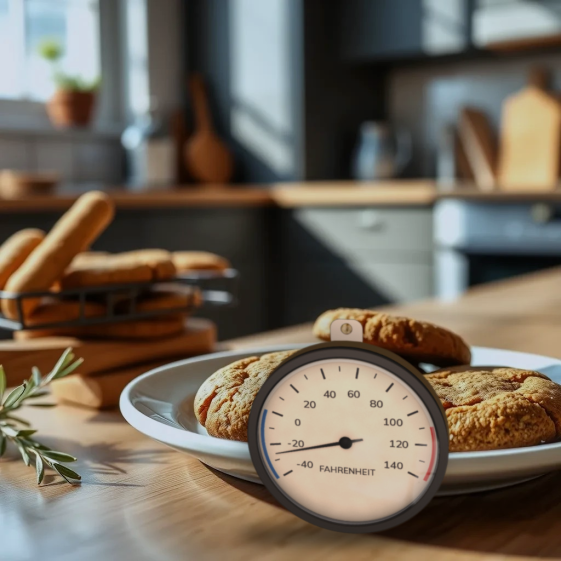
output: -25 °F
